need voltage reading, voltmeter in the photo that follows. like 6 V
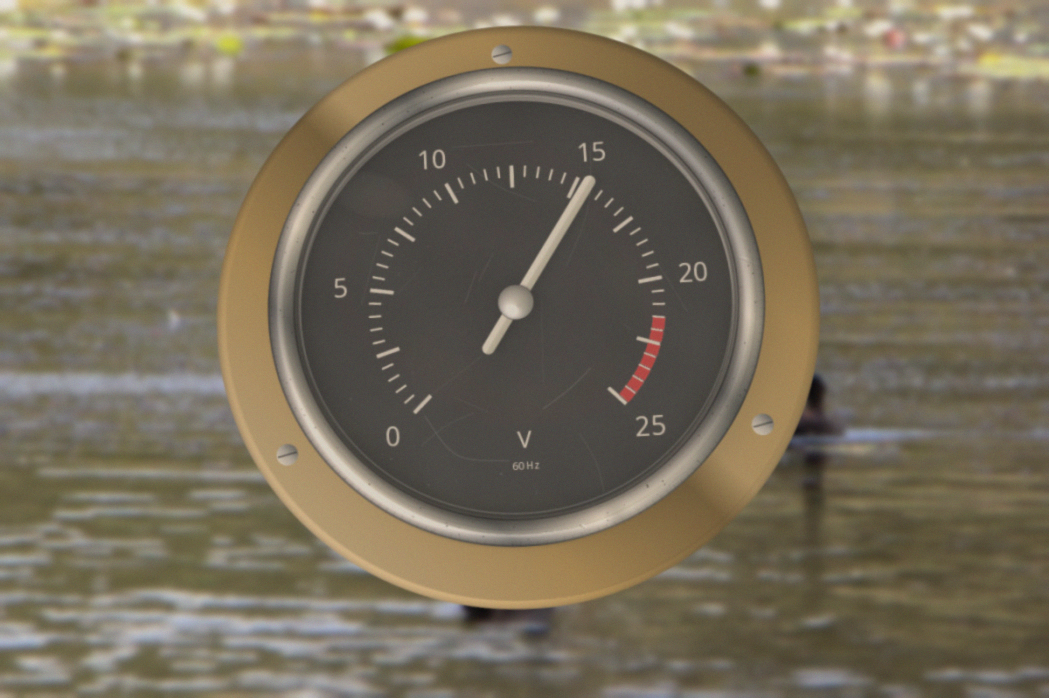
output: 15.5 V
